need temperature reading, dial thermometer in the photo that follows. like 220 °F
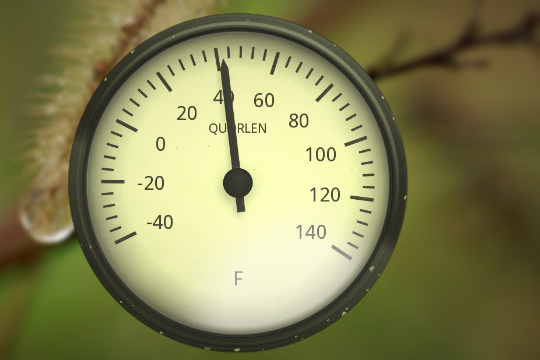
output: 42 °F
